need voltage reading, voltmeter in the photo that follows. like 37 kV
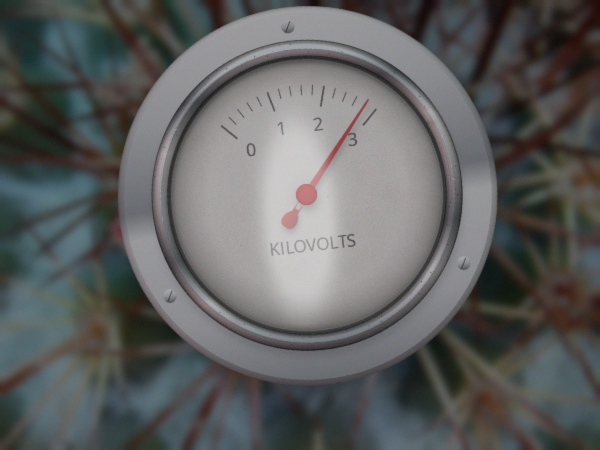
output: 2.8 kV
